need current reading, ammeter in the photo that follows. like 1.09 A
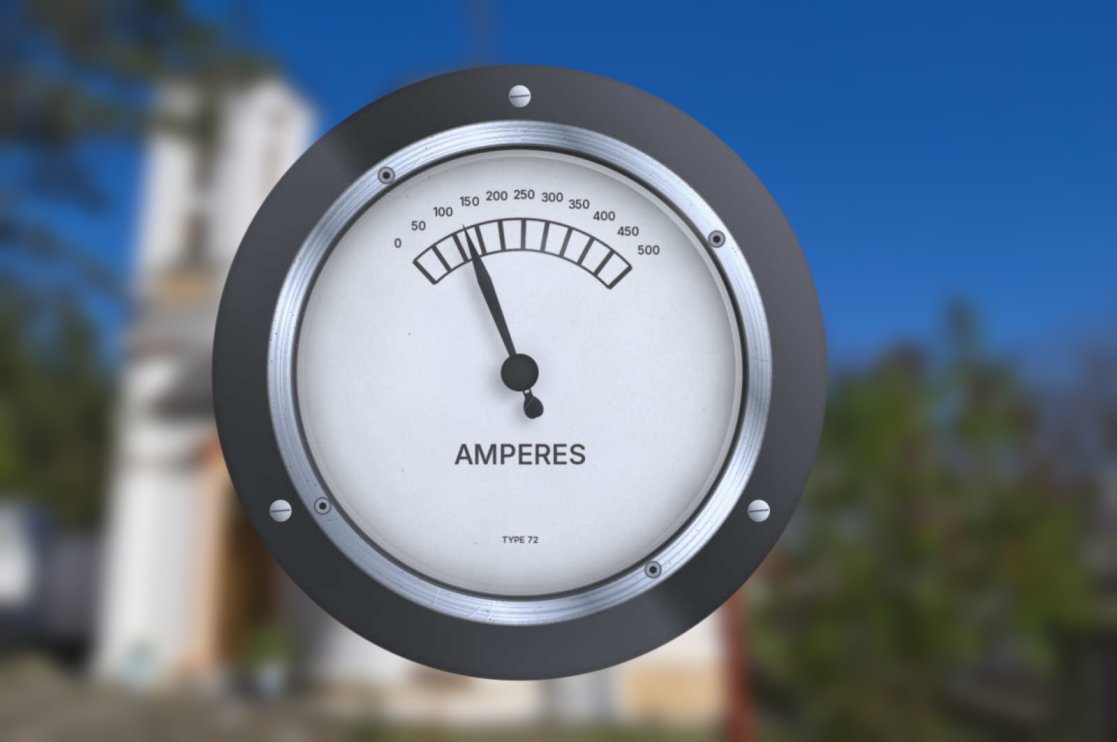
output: 125 A
